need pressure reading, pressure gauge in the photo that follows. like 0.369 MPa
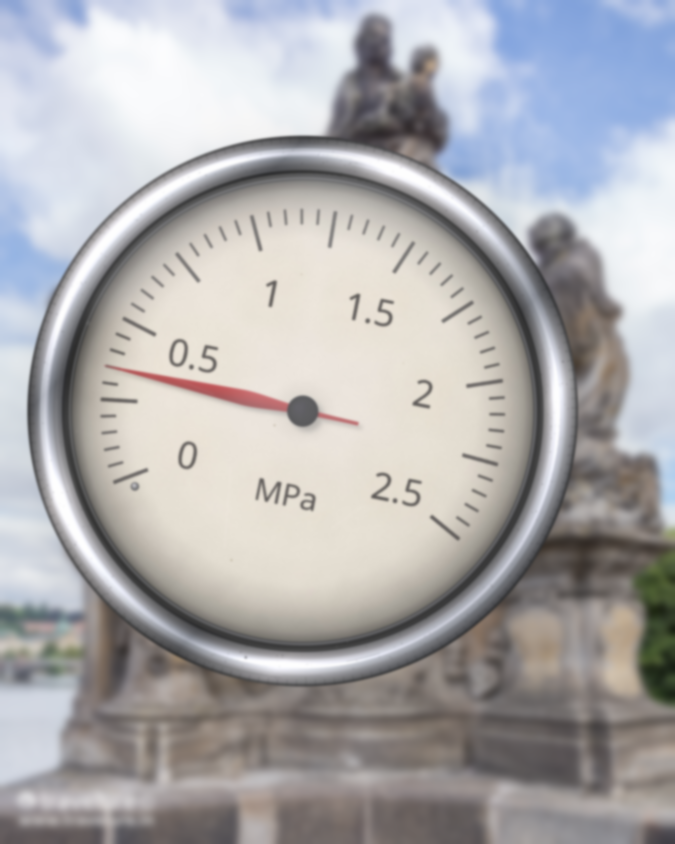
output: 0.35 MPa
